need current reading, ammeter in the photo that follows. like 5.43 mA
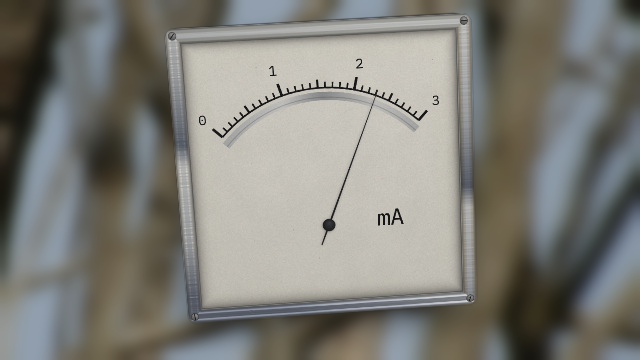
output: 2.3 mA
